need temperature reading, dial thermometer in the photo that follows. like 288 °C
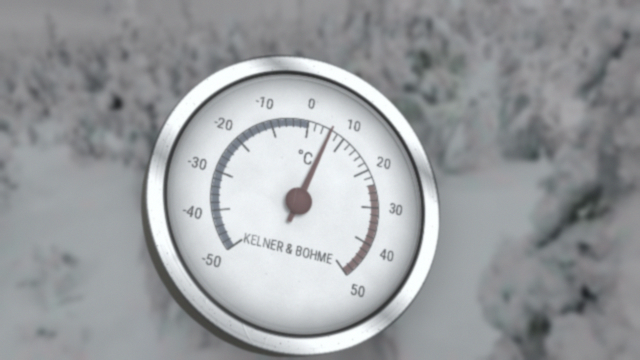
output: 6 °C
